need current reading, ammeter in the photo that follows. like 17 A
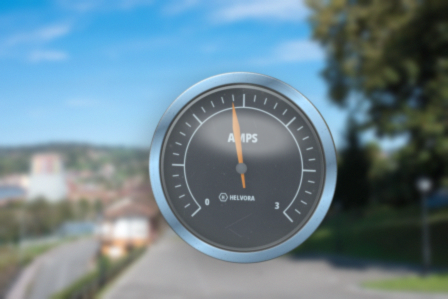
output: 1.4 A
